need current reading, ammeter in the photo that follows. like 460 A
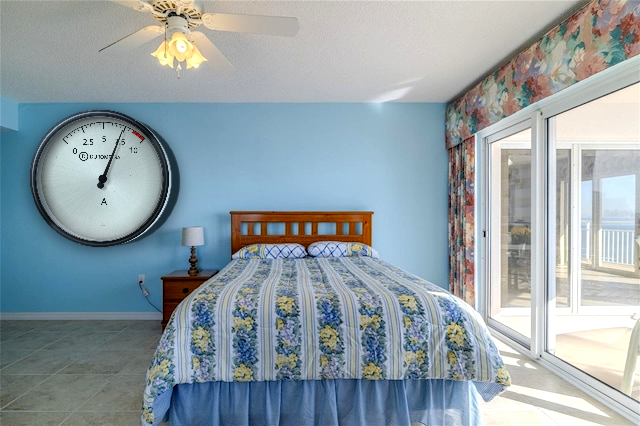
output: 7.5 A
